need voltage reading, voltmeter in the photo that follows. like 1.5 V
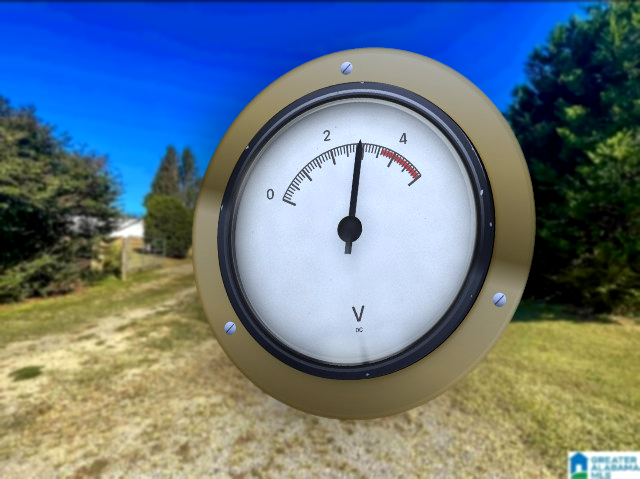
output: 3 V
